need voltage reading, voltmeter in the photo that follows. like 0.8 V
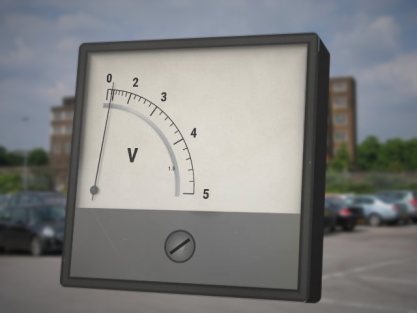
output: 1 V
